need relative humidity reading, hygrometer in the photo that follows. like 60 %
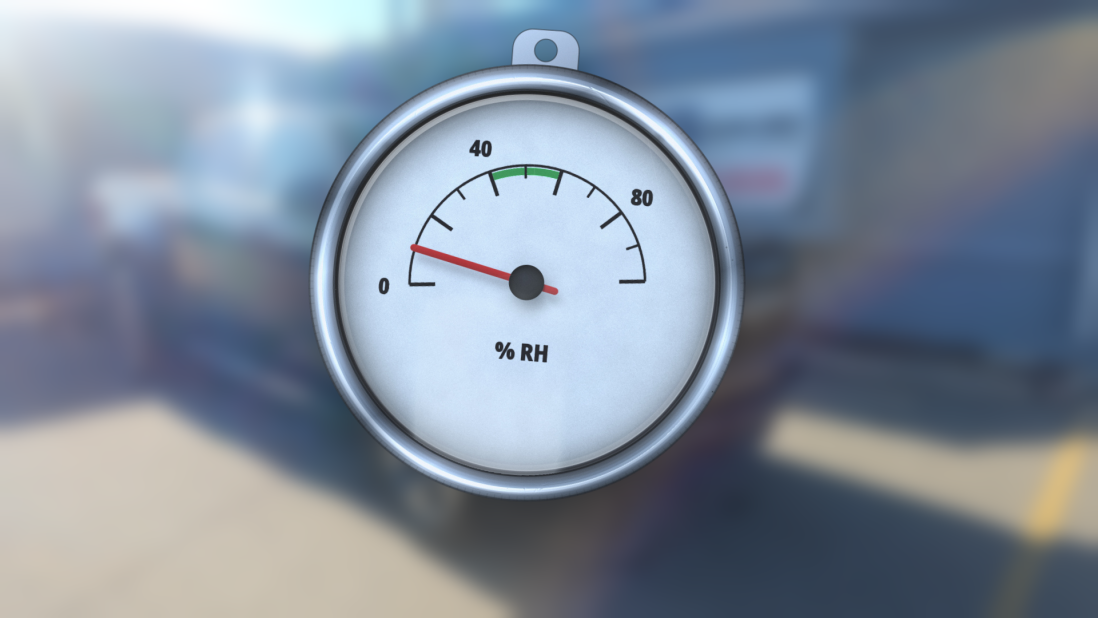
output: 10 %
